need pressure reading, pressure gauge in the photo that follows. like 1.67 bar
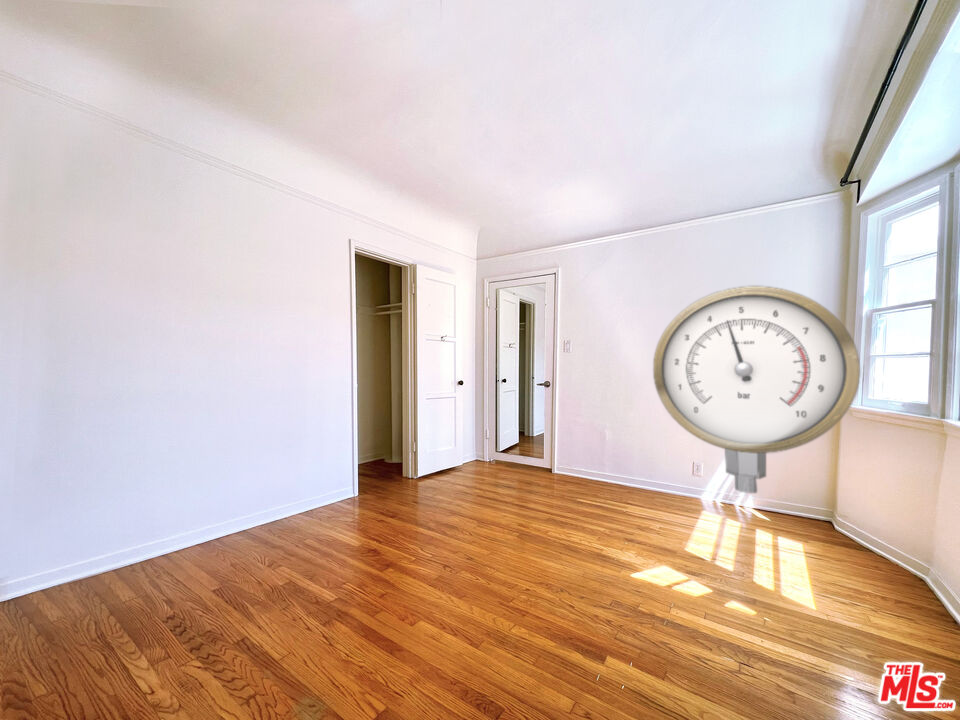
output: 4.5 bar
